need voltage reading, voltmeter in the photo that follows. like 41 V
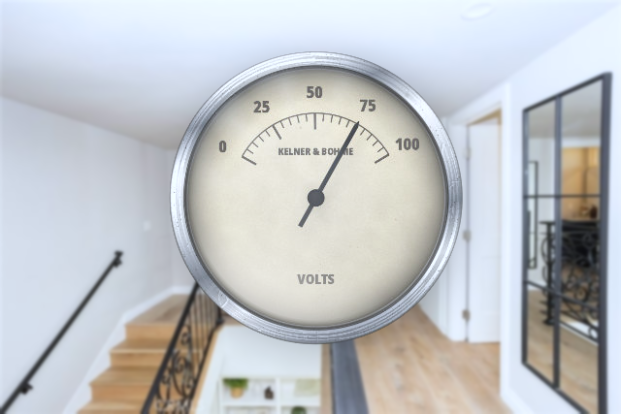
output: 75 V
